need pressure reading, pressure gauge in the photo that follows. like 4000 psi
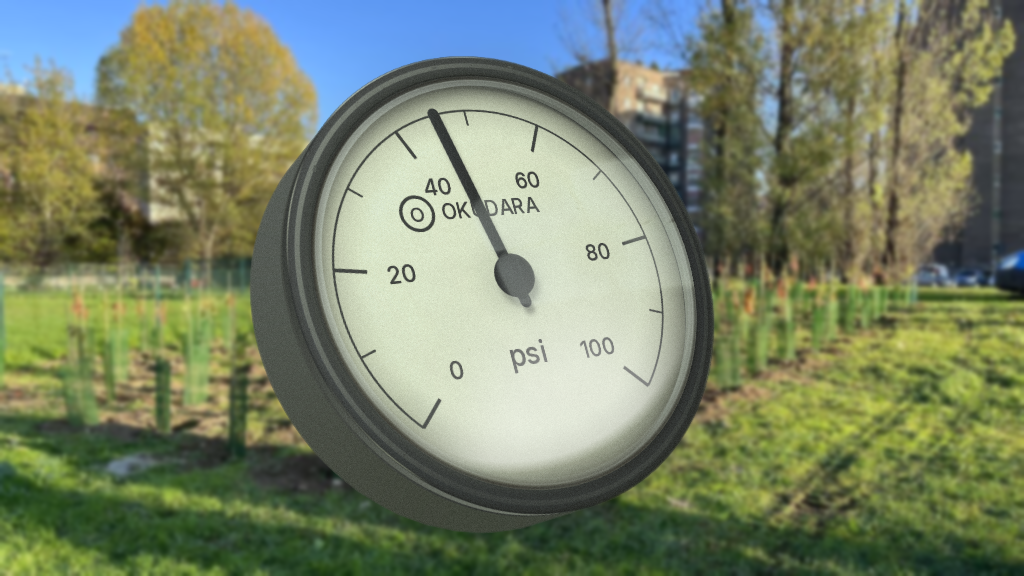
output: 45 psi
